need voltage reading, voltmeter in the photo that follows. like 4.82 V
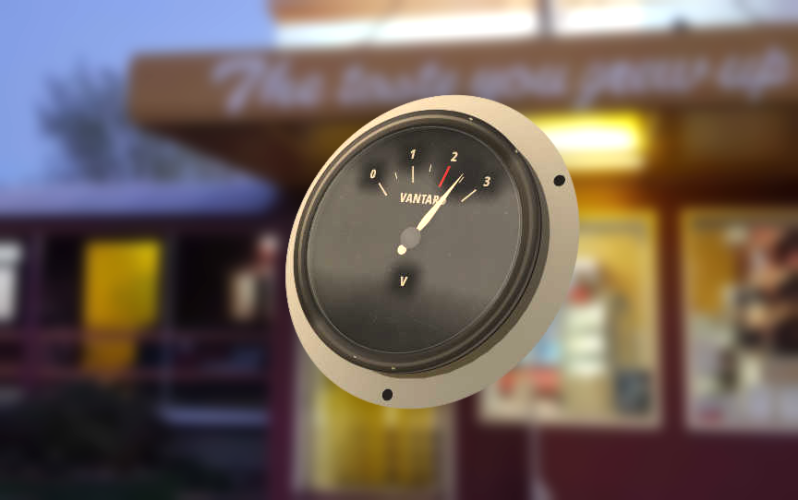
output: 2.5 V
